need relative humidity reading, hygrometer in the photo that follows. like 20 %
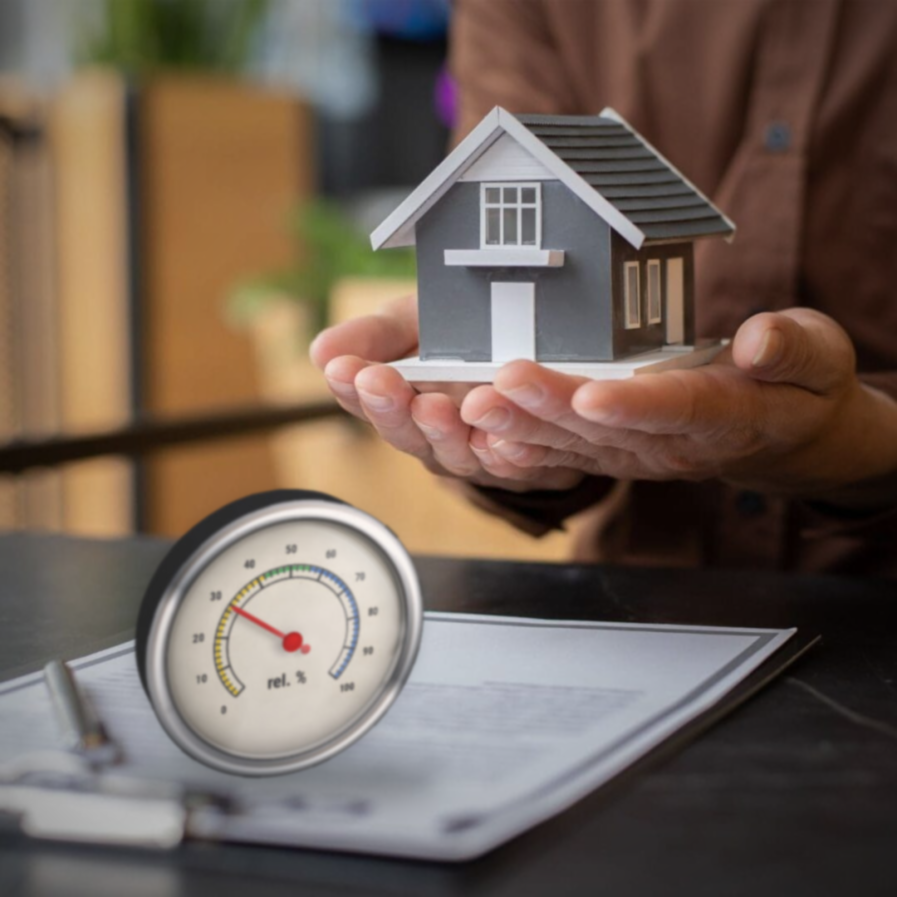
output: 30 %
